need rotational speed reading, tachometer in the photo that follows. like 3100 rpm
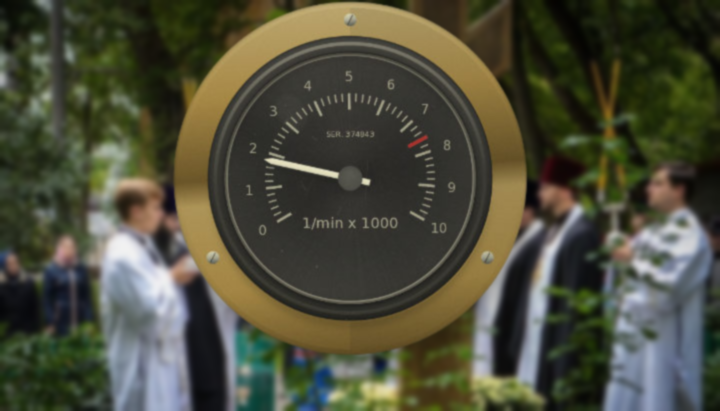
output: 1800 rpm
